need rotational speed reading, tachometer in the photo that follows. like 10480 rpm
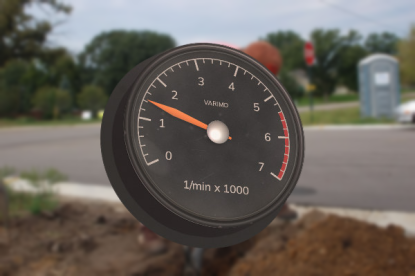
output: 1400 rpm
